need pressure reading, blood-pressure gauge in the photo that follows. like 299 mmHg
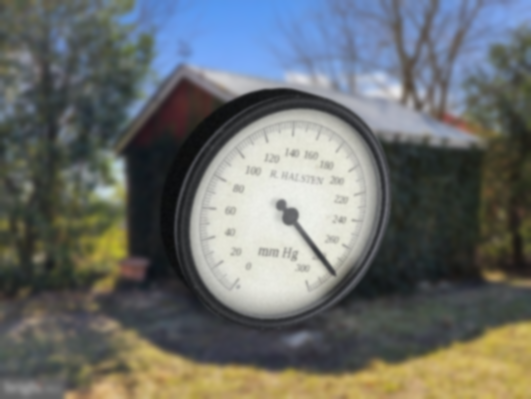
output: 280 mmHg
